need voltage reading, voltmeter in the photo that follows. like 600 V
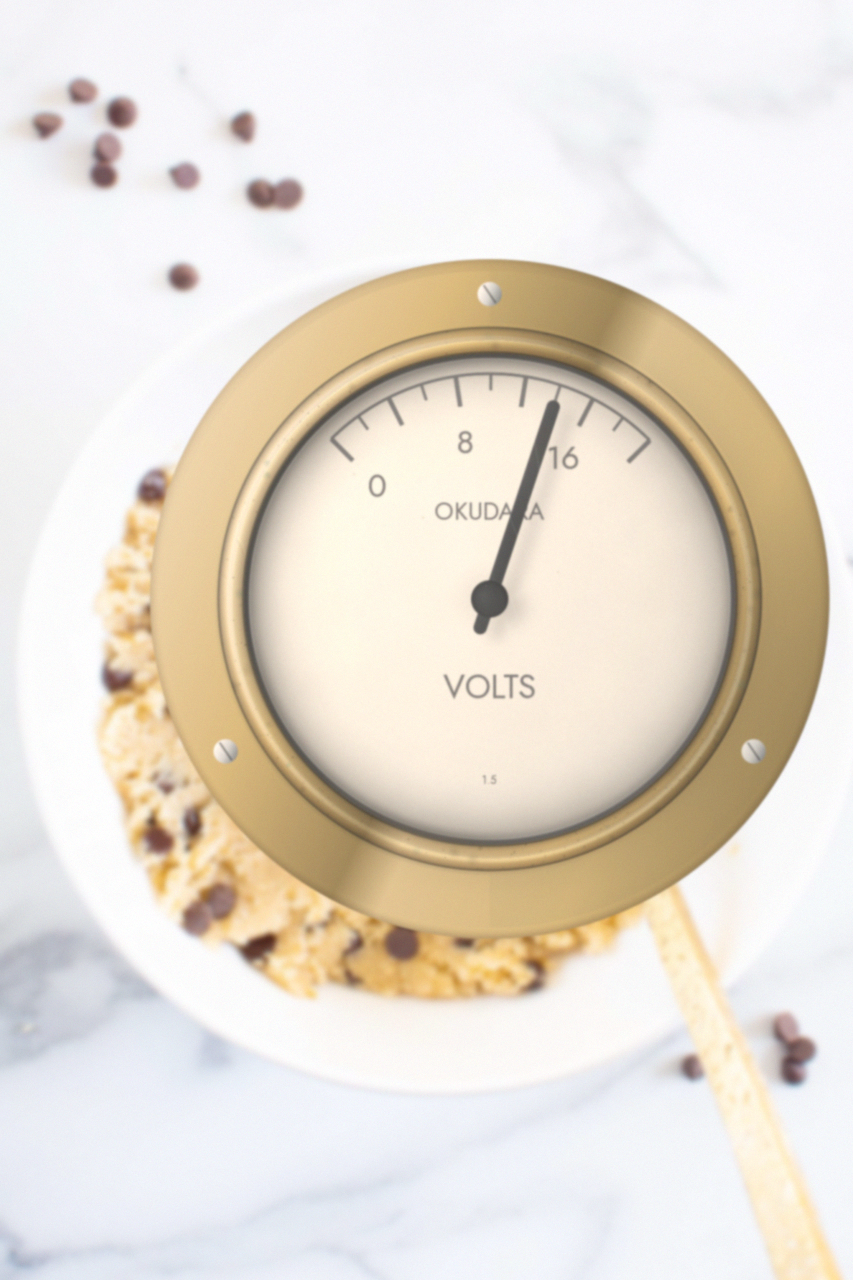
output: 14 V
